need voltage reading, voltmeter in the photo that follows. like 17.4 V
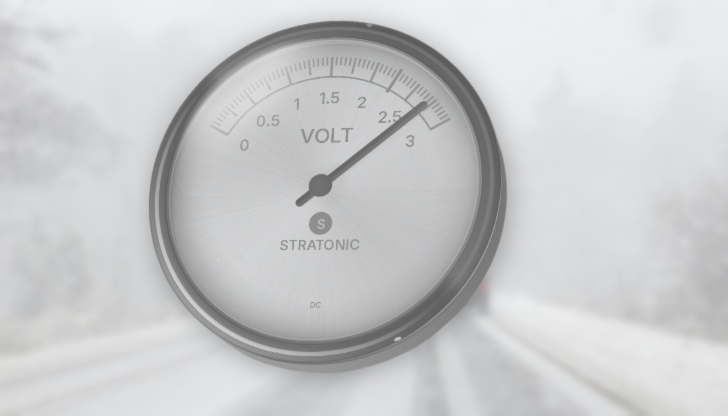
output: 2.75 V
